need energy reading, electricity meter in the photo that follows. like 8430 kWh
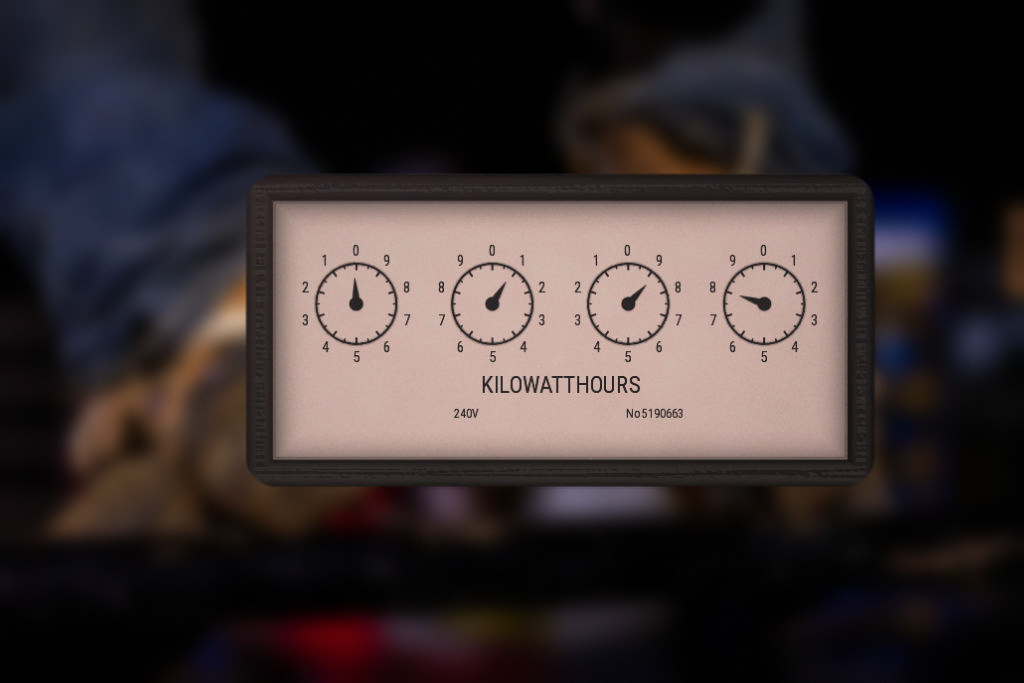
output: 88 kWh
